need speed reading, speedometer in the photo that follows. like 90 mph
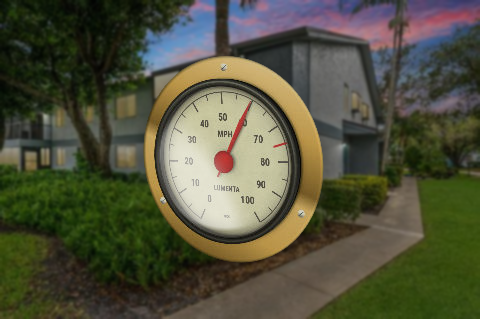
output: 60 mph
